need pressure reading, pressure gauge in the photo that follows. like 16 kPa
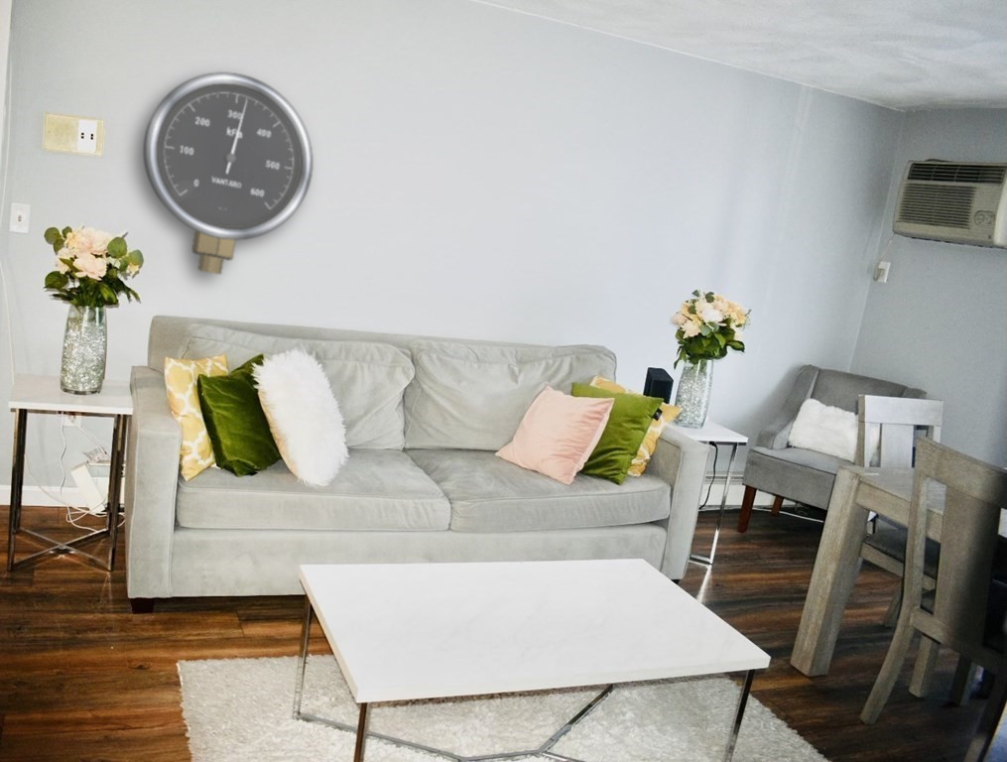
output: 320 kPa
